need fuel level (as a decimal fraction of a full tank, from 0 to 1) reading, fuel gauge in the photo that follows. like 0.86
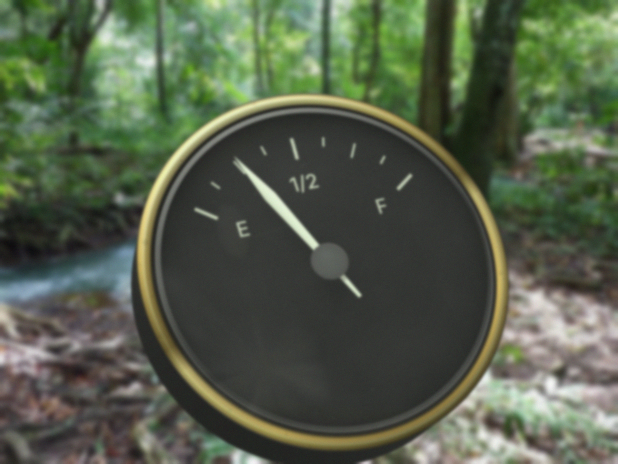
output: 0.25
